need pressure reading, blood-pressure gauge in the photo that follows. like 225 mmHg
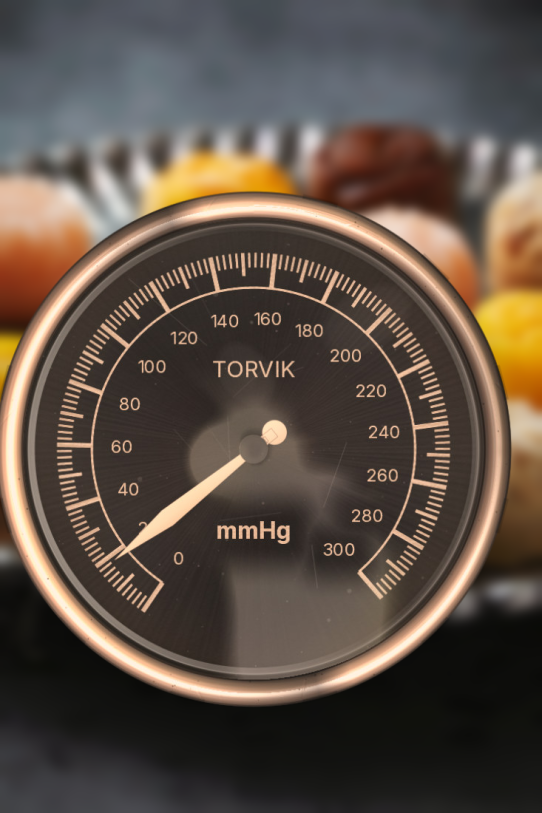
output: 18 mmHg
